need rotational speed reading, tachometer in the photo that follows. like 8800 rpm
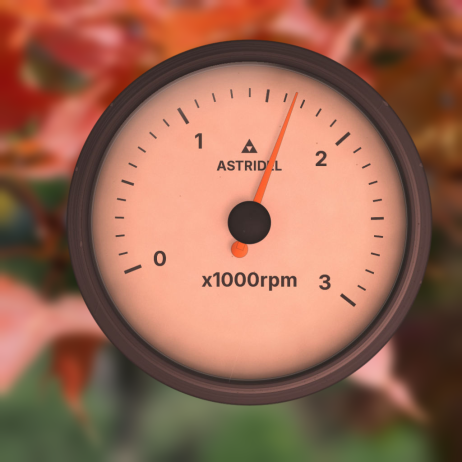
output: 1650 rpm
